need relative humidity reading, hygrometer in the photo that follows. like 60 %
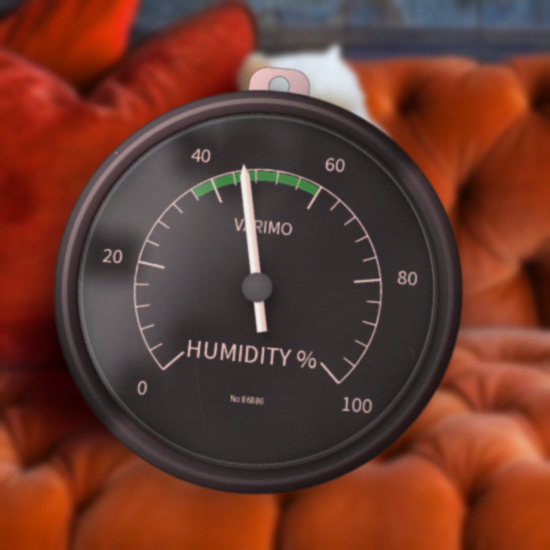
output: 46 %
